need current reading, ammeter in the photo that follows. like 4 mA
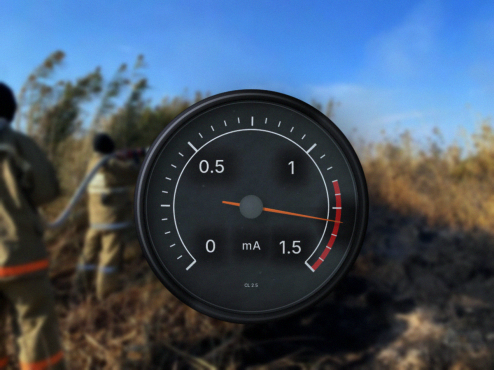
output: 1.3 mA
